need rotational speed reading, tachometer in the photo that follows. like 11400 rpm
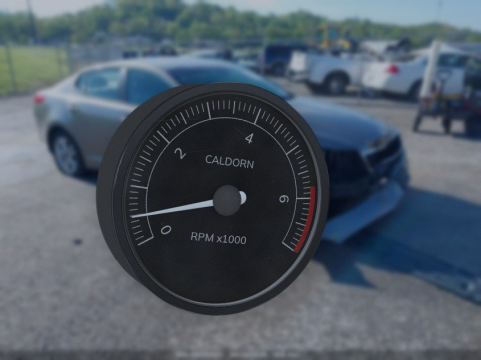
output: 500 rpm
